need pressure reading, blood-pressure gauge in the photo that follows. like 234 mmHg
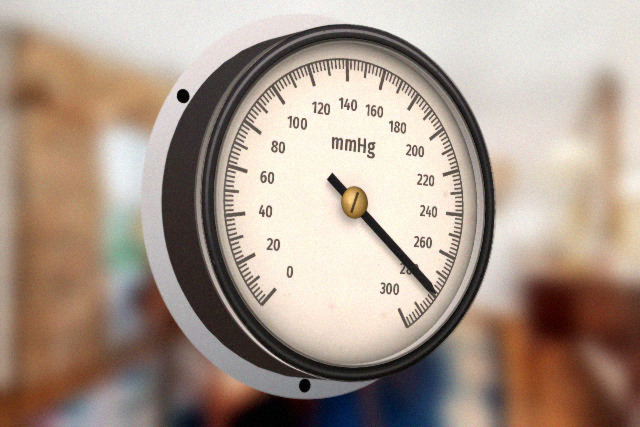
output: 280 mmHg
